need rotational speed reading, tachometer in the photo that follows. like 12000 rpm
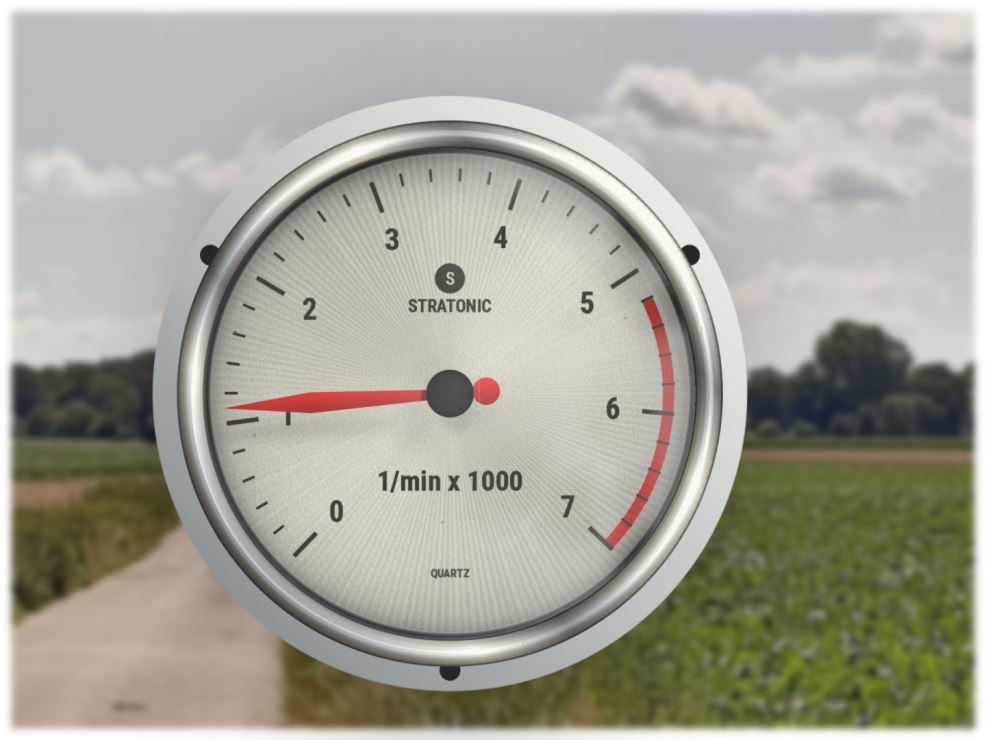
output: 1100 rpm
